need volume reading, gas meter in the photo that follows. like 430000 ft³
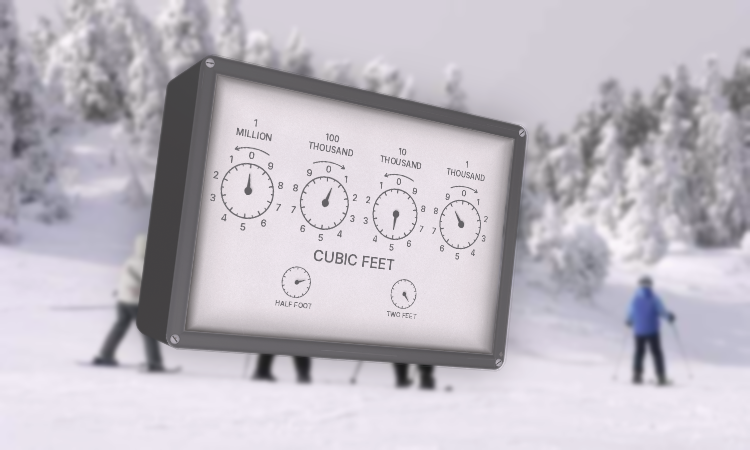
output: 4900 ft³
